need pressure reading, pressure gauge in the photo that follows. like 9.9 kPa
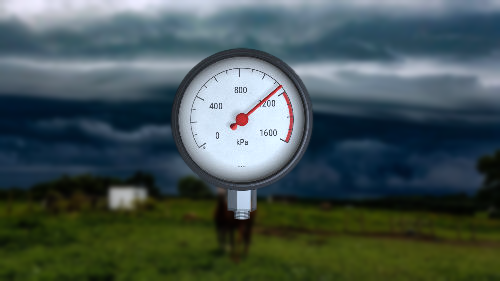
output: 1150 kPa
